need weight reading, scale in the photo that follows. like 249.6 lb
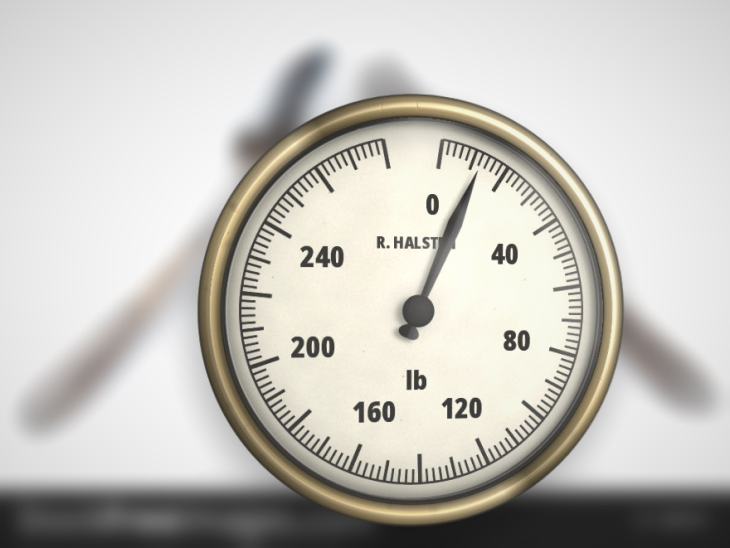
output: 12 lb
